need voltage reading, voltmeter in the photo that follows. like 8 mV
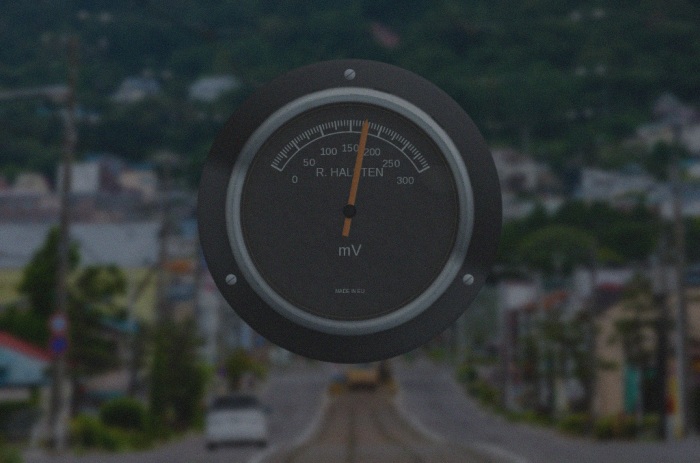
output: 175 mV
